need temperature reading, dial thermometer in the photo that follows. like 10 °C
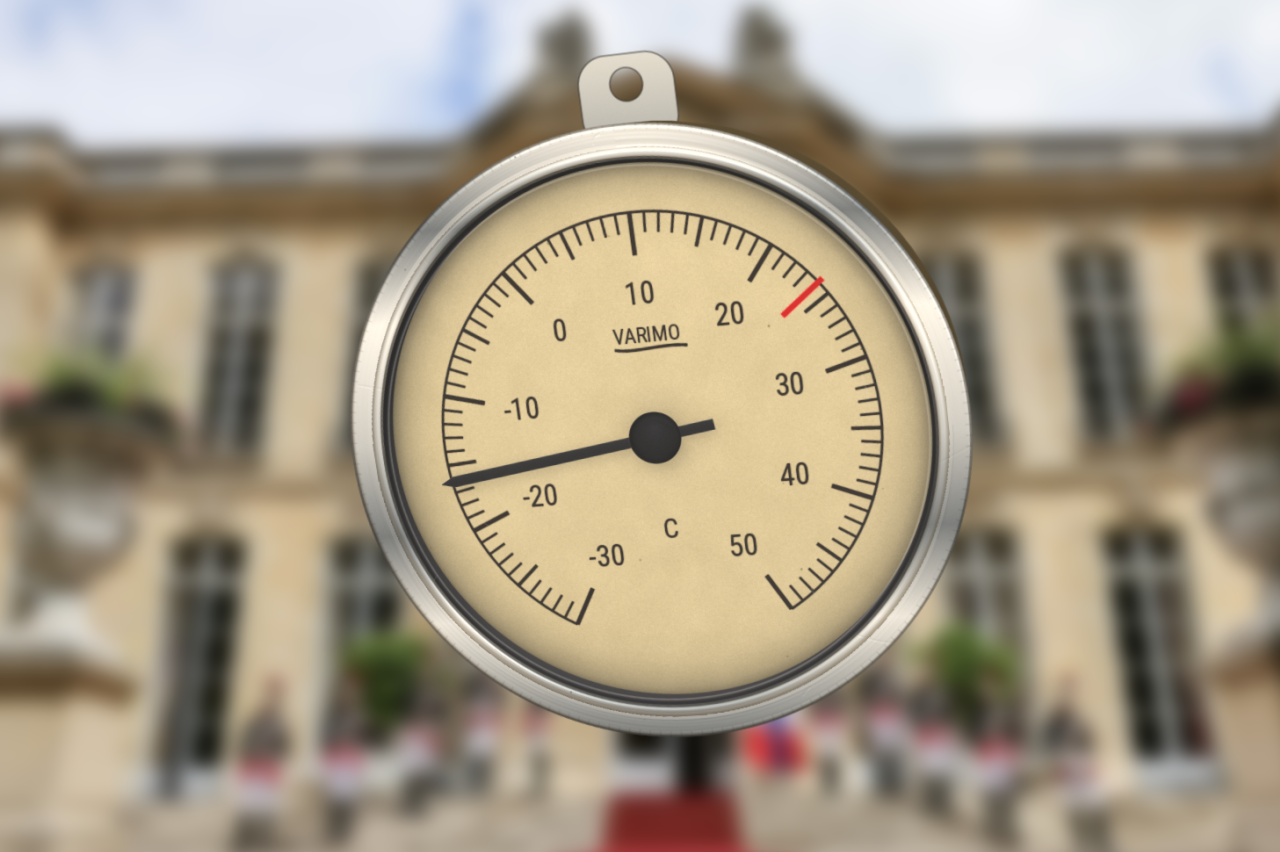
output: -16 °C
